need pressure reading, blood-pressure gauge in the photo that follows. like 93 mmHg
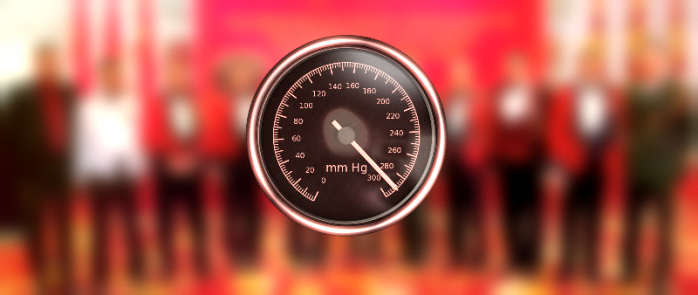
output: 290 mmHg
